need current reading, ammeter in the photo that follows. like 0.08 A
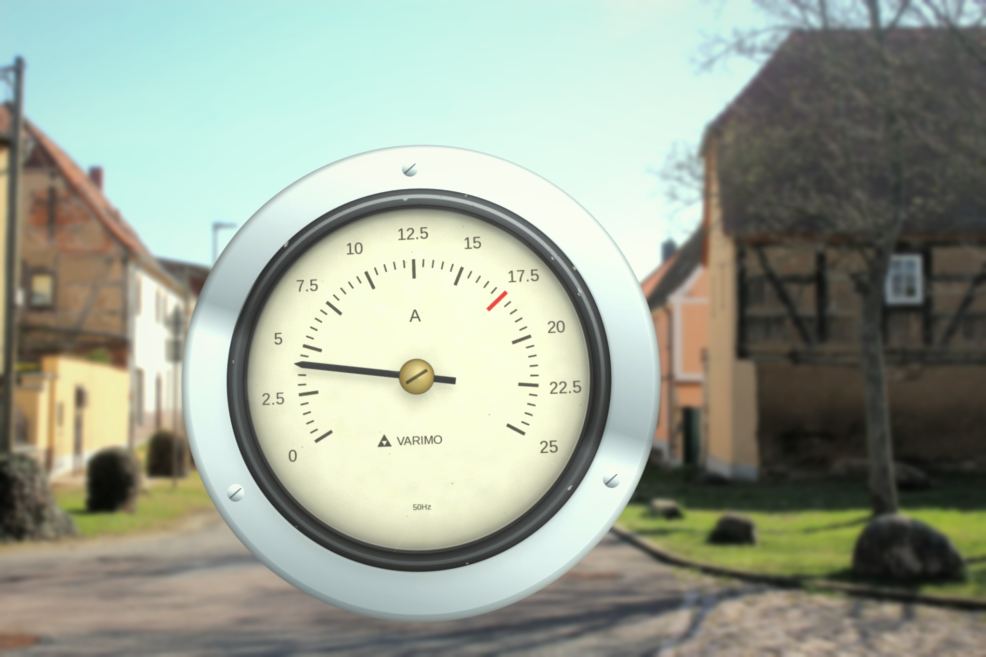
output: 4 A
